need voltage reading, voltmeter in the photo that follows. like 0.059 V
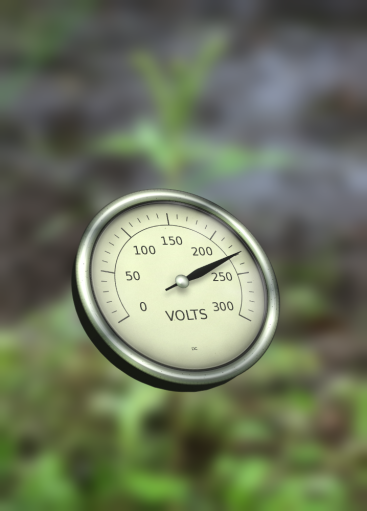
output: 230 V
